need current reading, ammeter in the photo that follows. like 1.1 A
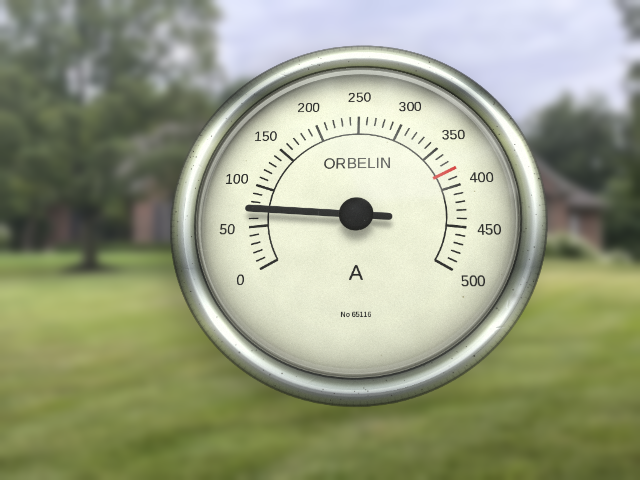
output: 70 A
